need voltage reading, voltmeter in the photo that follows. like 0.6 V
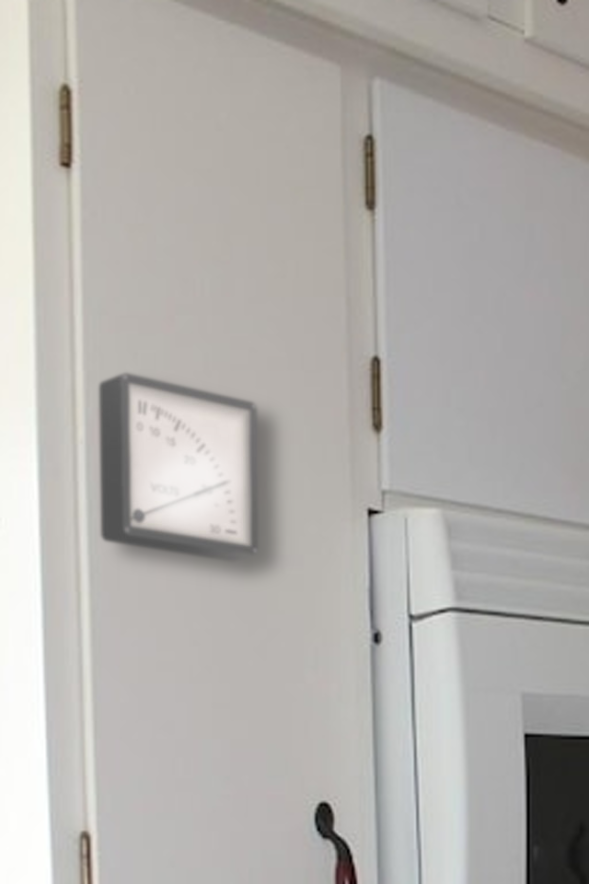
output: 25 V
